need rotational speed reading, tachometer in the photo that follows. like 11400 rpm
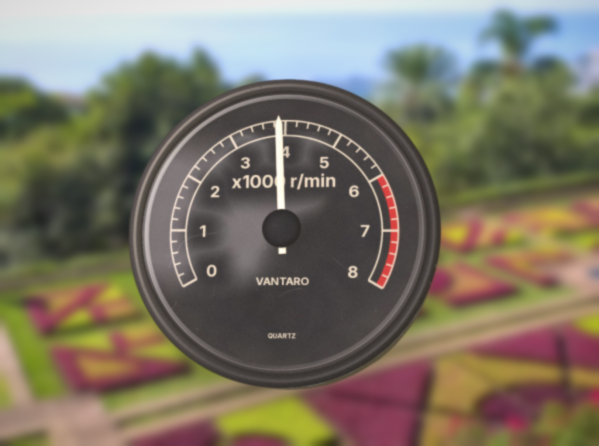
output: 3900 rpm
